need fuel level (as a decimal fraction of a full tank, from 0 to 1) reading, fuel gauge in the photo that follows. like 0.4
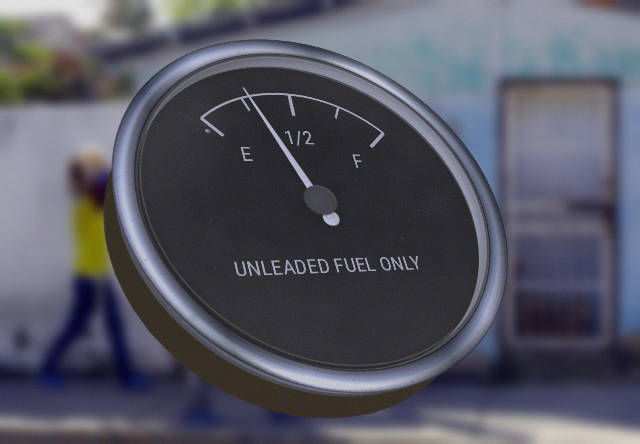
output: 0.25
